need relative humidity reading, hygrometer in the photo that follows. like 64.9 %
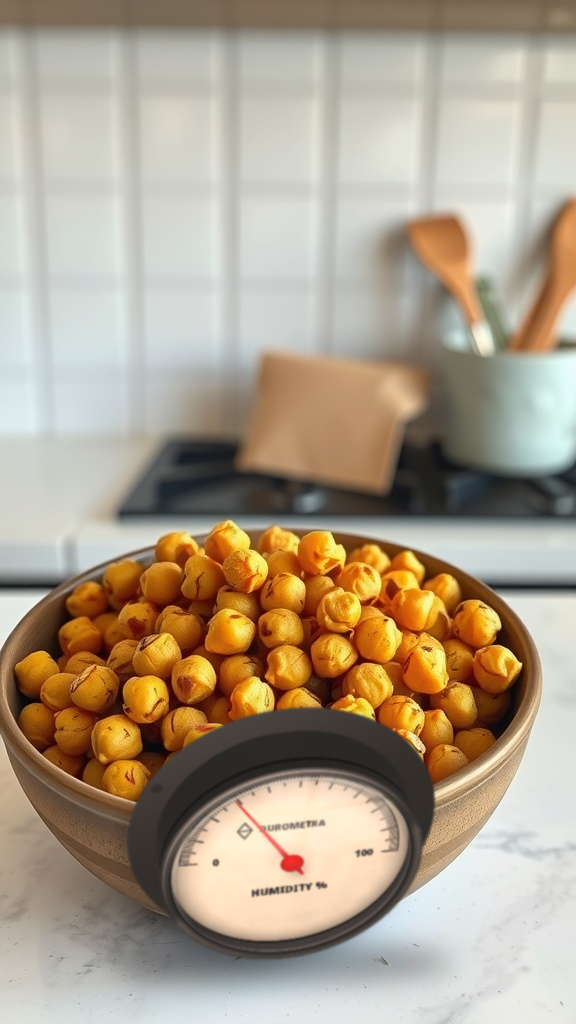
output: 30 %
